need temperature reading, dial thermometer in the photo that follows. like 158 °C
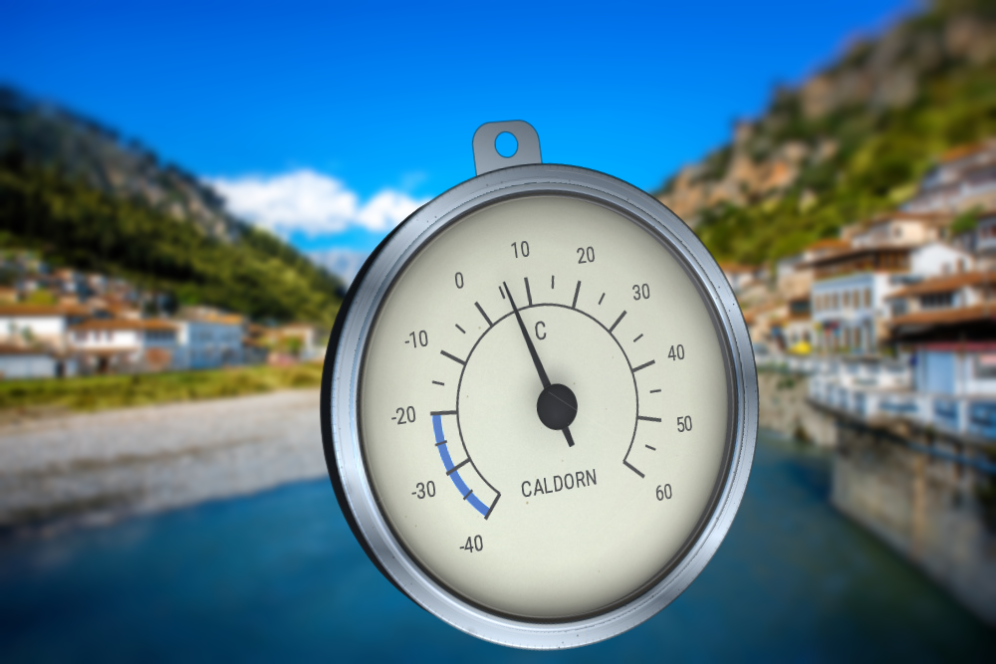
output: 5 °C
